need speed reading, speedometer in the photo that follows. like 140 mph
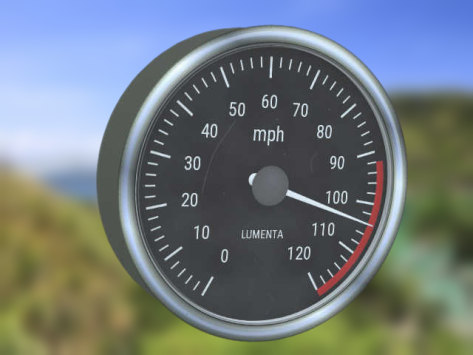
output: 104 mph
